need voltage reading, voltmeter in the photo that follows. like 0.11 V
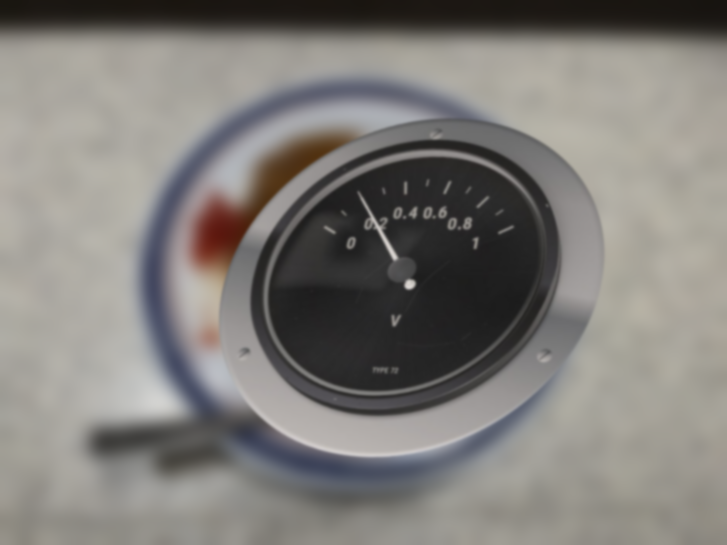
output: 0.2 V
